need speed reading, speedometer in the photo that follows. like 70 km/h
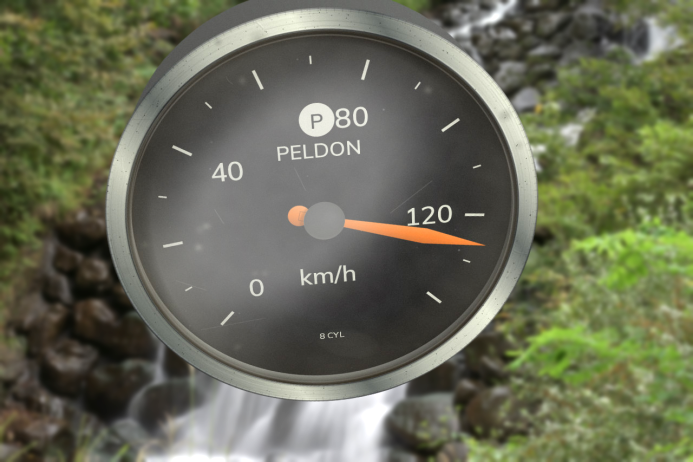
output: 125 km/h
